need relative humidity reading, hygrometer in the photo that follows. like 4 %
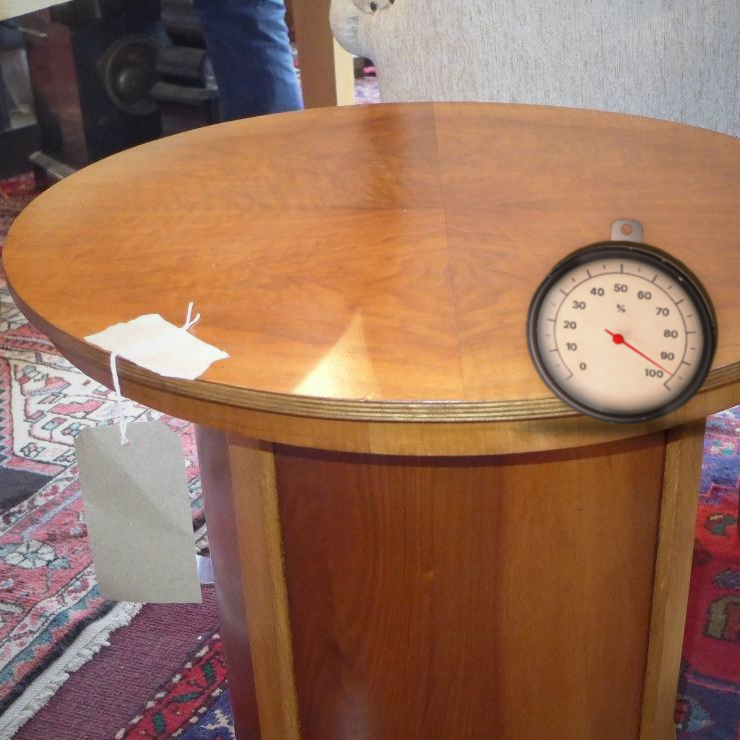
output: 95 %
